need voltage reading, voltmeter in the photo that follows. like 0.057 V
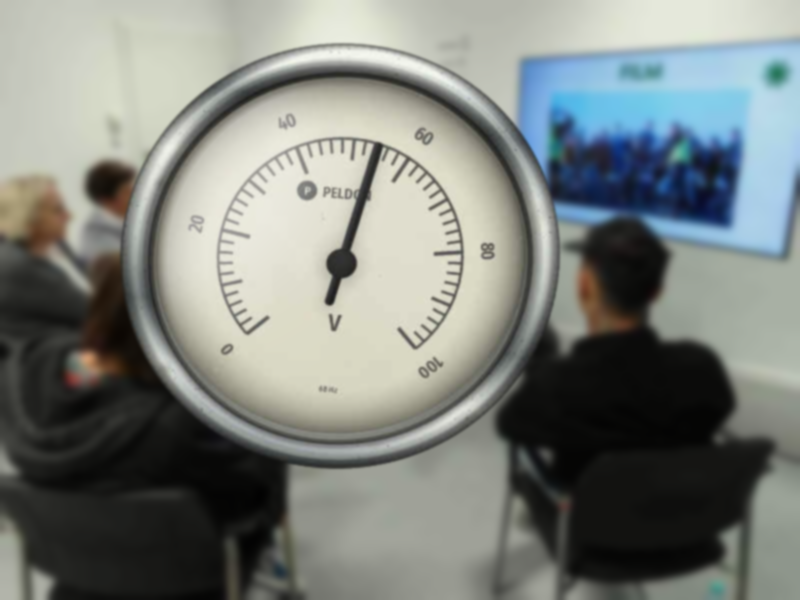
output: 54 V
